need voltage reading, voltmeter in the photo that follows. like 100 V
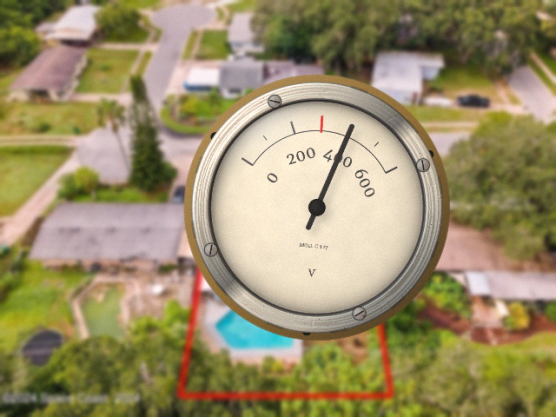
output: 400 V
